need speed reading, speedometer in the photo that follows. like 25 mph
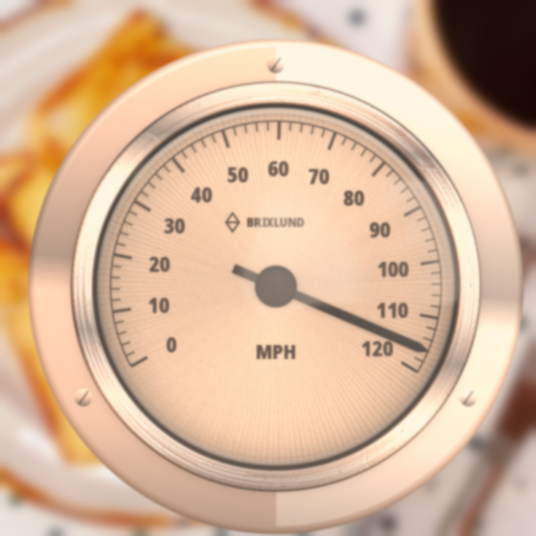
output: 116 mph
